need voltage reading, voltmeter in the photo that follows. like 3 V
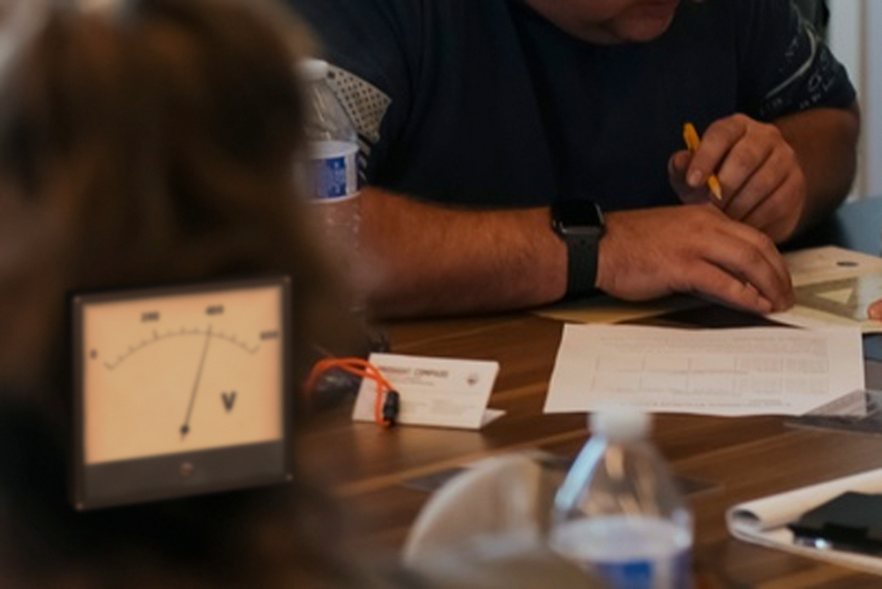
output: 400 V
